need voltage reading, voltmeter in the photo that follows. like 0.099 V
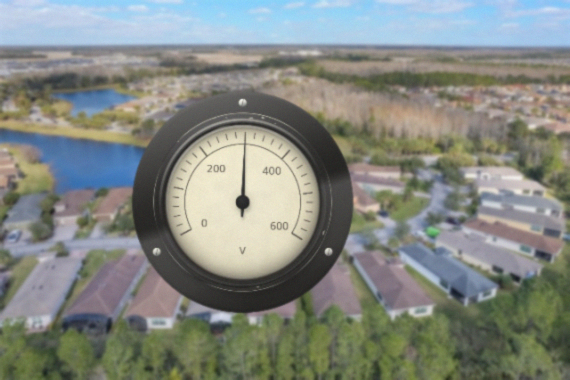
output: 300 V
